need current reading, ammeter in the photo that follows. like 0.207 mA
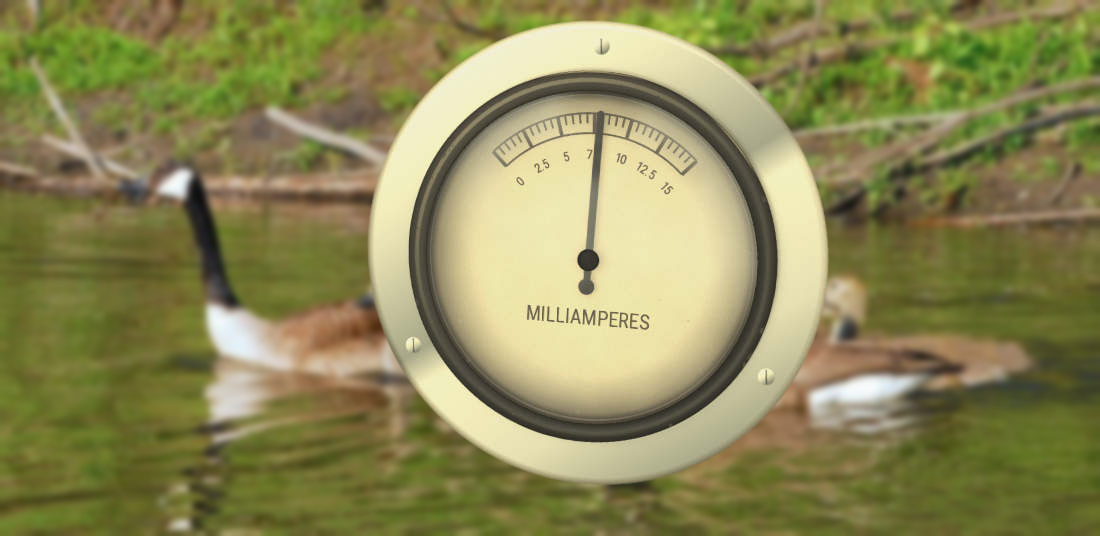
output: 8 mA
